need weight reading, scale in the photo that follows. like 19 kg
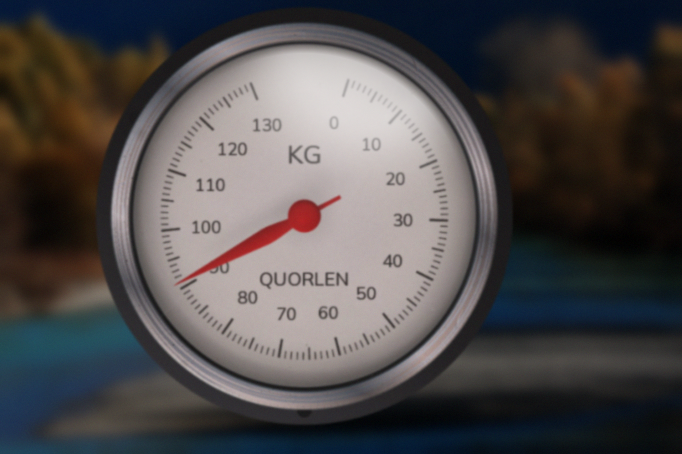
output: 91 kg
